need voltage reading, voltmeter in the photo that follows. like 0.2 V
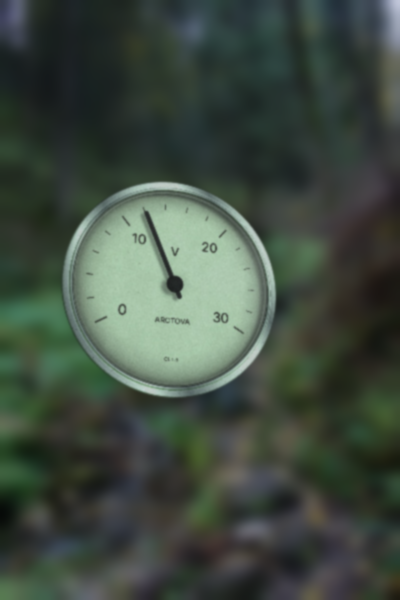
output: 12 V
